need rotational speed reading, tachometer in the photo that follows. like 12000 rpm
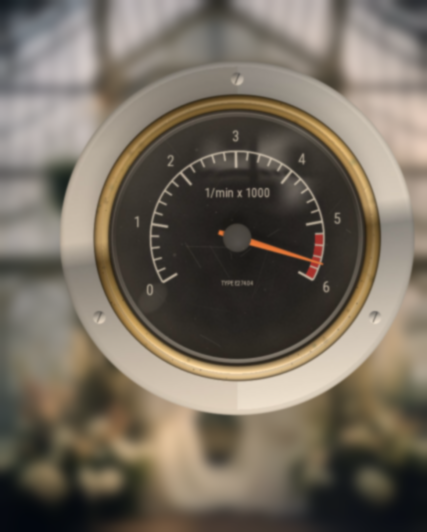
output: 5700 rpm
